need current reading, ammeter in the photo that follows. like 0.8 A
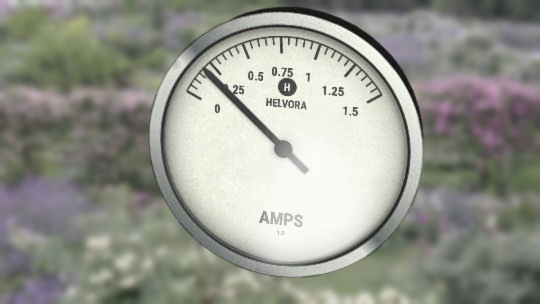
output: 0.2 A
